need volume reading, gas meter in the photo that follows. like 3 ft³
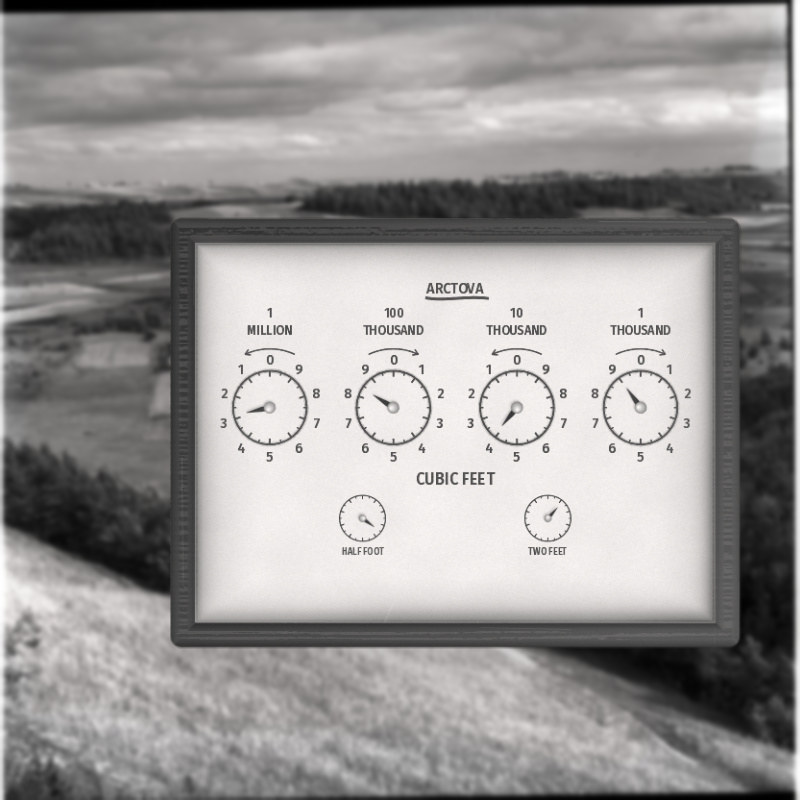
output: 283900 ft³
